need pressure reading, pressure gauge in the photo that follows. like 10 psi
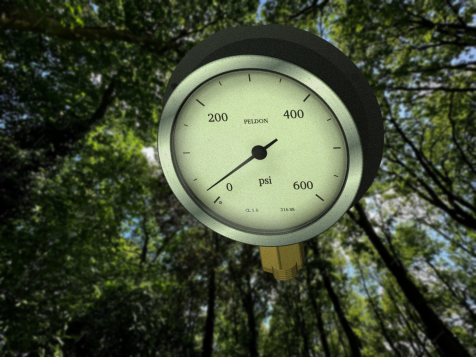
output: 25 psi
